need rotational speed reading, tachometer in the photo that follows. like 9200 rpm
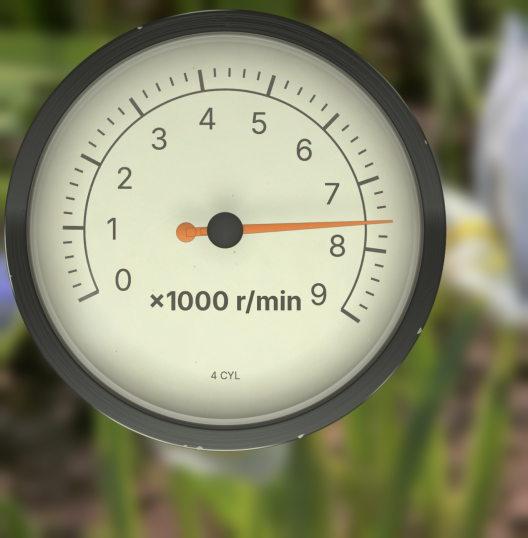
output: 7600 rpm
